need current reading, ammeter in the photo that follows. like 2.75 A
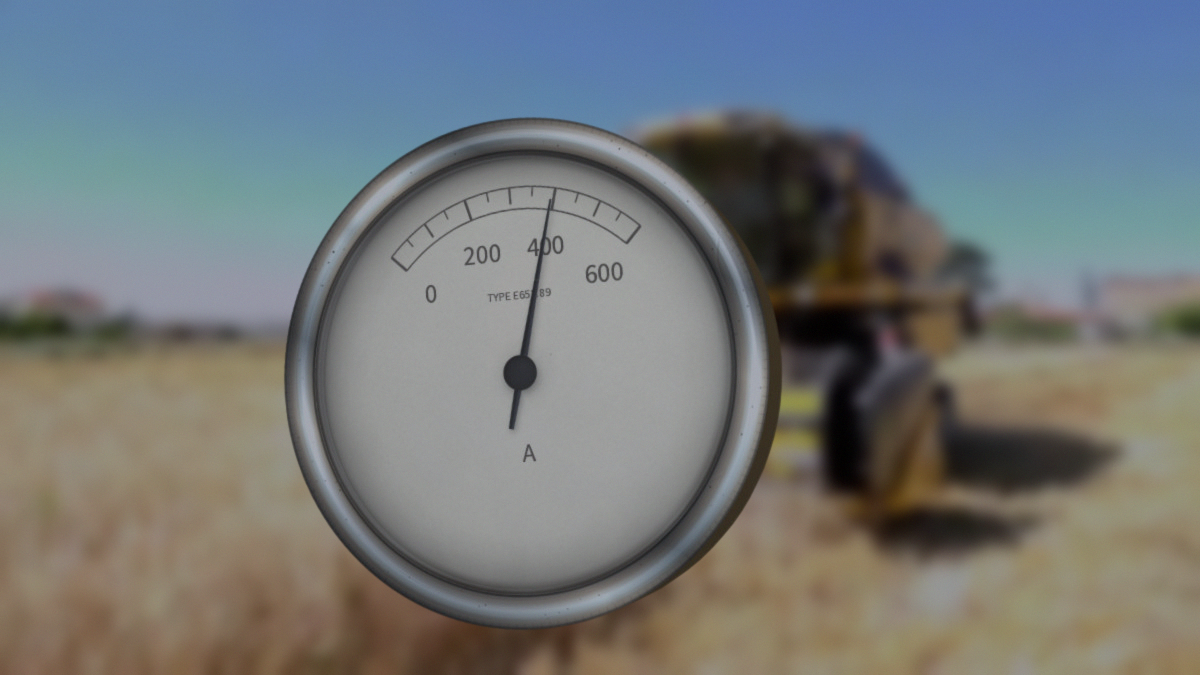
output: 400 A
